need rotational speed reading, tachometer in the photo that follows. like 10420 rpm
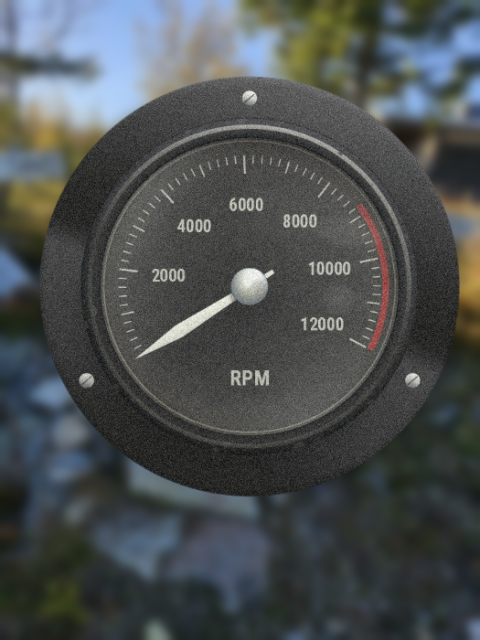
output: 0 rpm
